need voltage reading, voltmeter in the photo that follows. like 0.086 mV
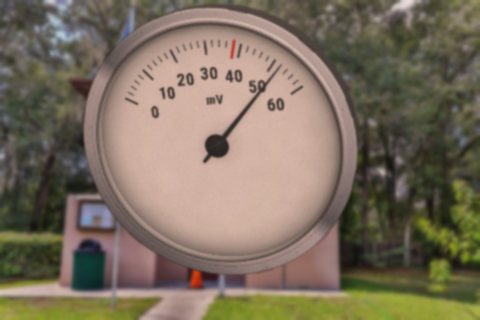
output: 52 mV
